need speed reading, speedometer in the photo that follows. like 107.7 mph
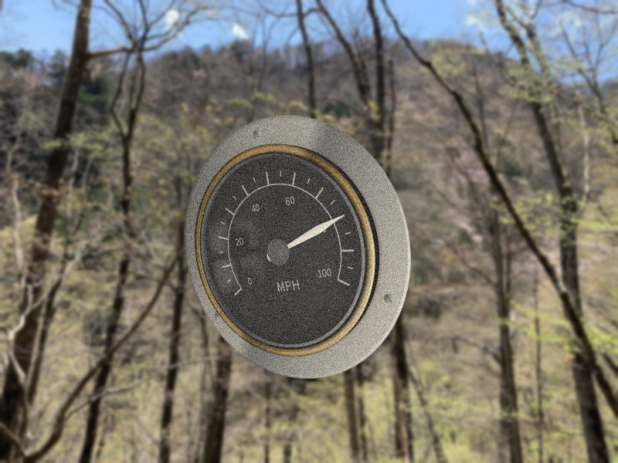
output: 80 mph
